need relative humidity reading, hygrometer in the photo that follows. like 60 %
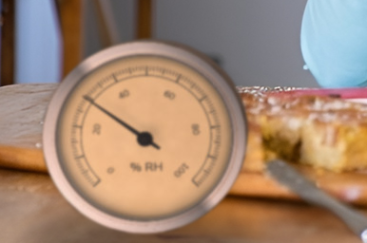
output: 30 %
